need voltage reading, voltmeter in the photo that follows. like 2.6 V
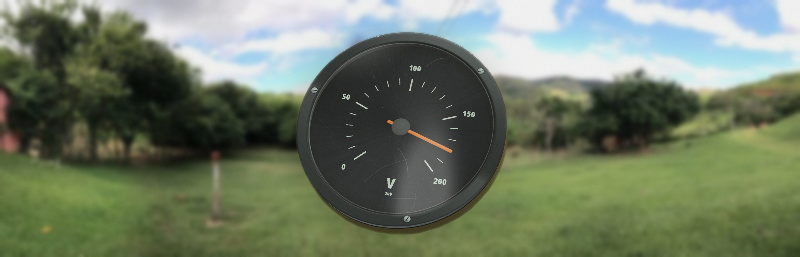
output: 180 V
